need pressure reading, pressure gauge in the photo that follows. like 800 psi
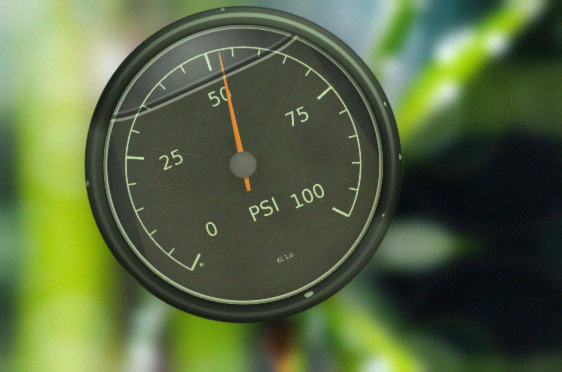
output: 52.5 psi
